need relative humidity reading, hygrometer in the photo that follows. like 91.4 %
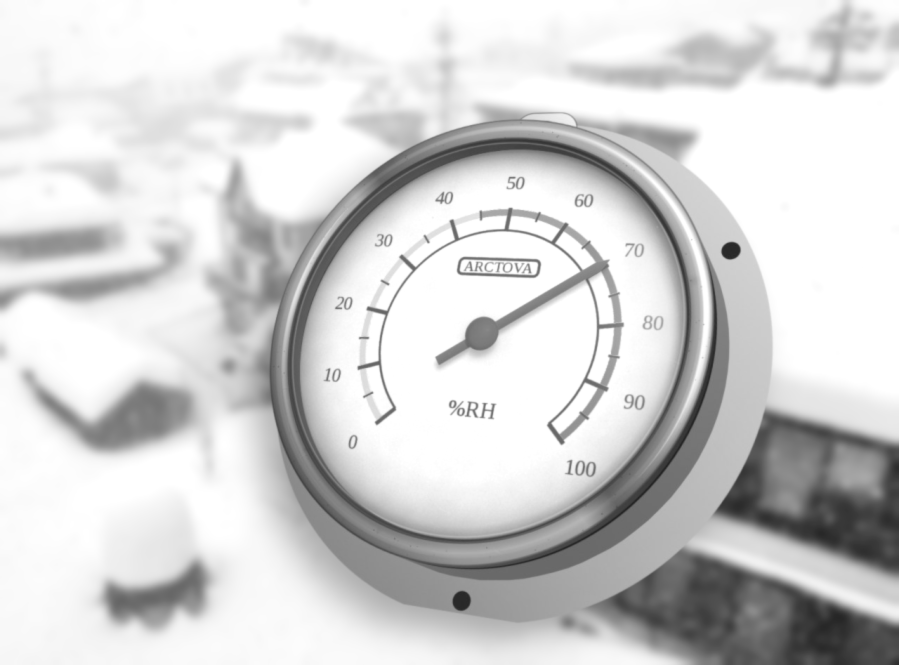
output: 70 %
